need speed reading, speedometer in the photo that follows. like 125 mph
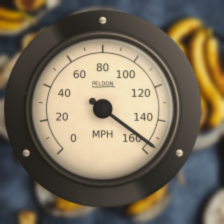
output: 155 mph
